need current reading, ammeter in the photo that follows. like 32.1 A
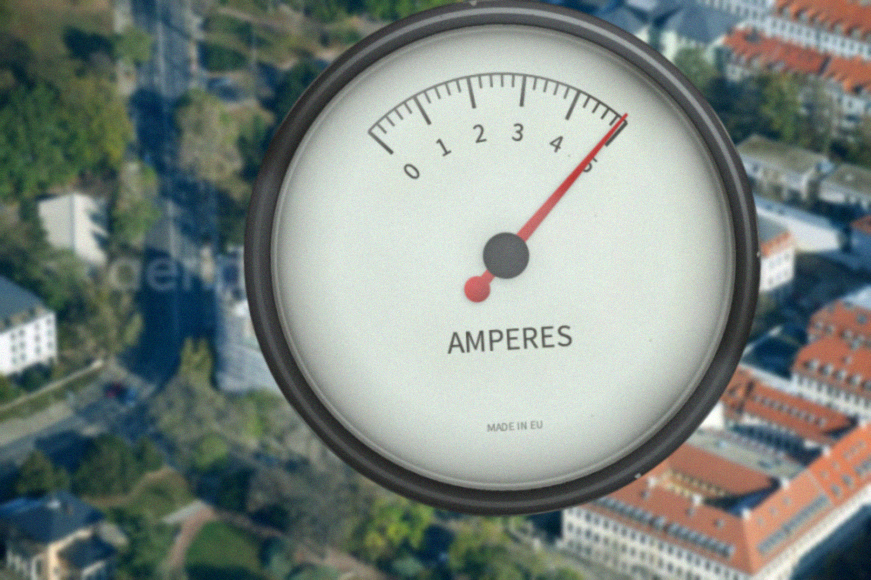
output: 4.9 A
